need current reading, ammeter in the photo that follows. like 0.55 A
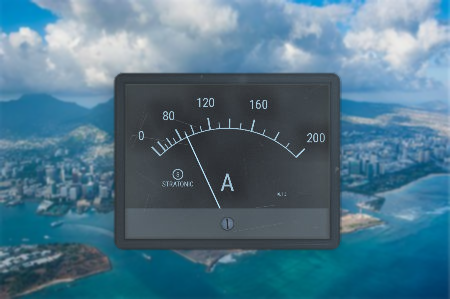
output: 90 A
